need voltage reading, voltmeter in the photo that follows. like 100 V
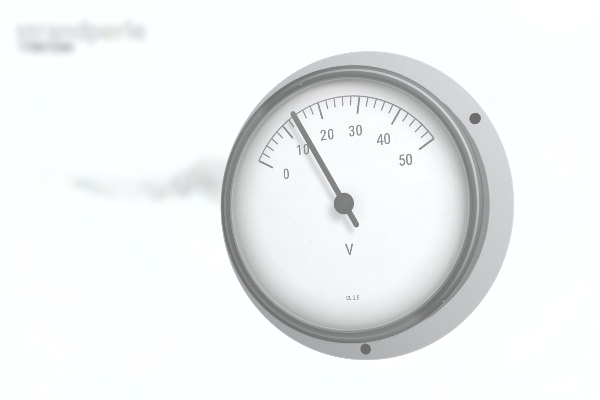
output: 14 V
